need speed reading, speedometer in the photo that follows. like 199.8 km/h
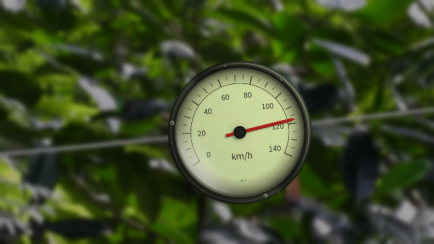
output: 117.5 km/h
